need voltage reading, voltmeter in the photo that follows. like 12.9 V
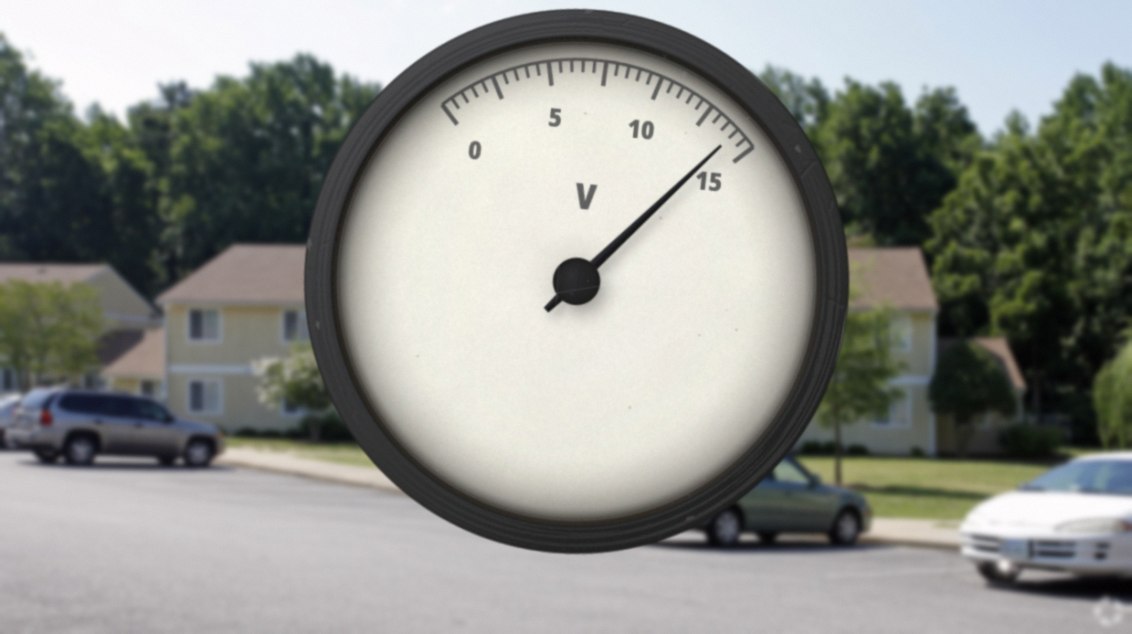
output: 14 V
